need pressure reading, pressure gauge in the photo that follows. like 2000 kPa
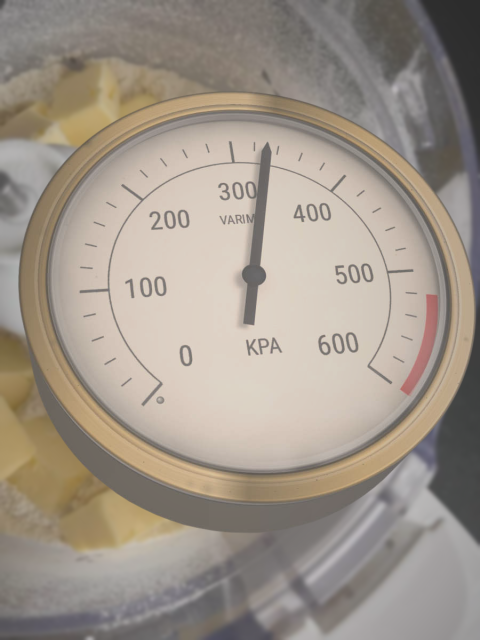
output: 330 kPa
